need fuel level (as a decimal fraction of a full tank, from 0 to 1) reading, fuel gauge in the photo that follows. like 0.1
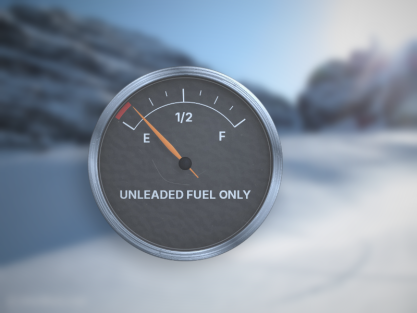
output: 0.125
